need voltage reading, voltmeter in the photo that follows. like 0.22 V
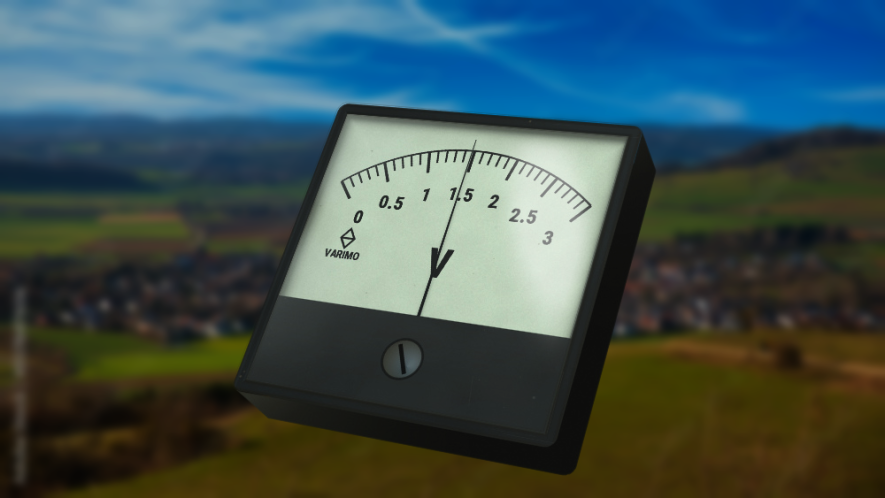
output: 1.5 V
